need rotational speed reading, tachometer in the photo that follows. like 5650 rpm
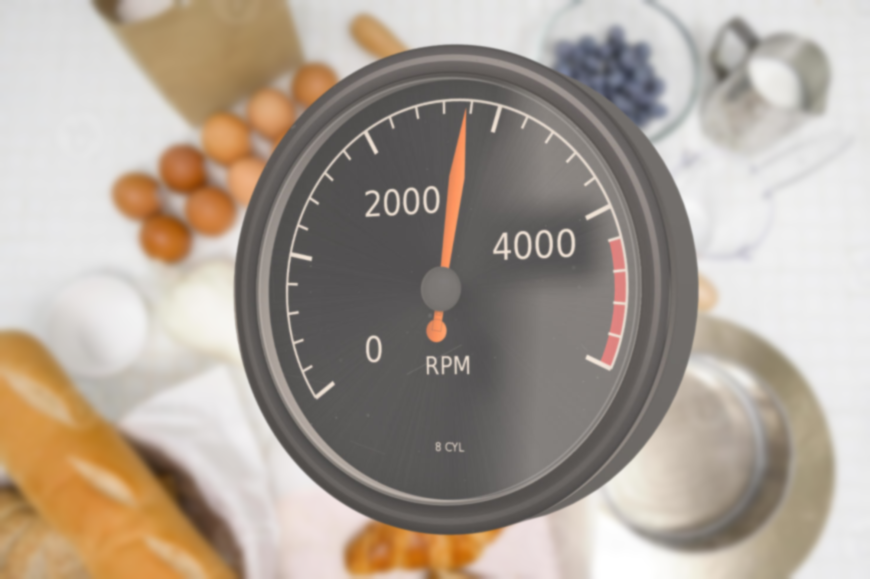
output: 2800 rpm
